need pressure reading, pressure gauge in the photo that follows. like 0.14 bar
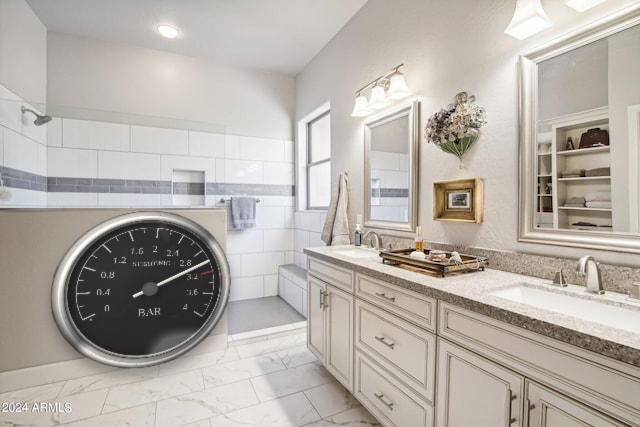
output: 3 bar
